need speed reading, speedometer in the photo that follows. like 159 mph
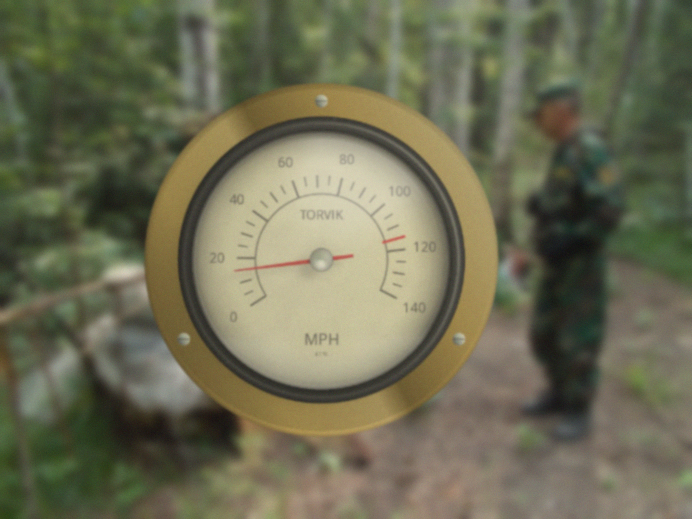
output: 15 mph
